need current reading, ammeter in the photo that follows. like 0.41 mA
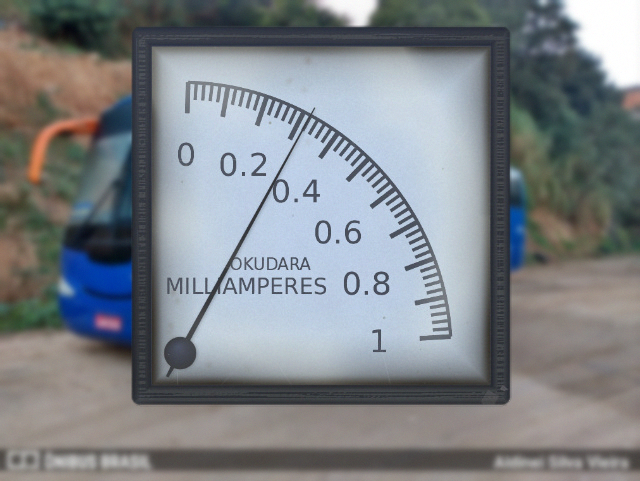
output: 0.32 mA
